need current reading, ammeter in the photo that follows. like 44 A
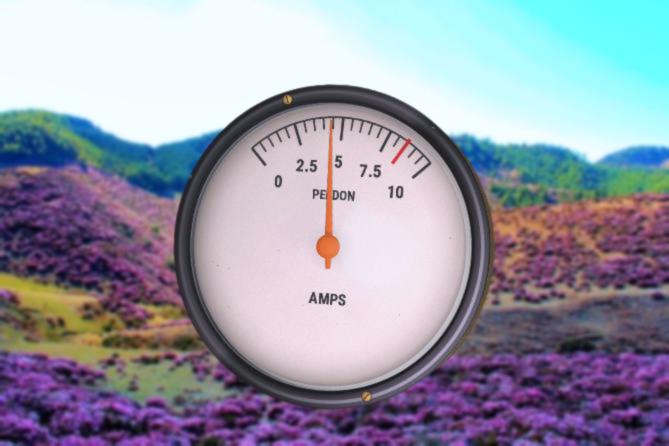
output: 4.5 A
